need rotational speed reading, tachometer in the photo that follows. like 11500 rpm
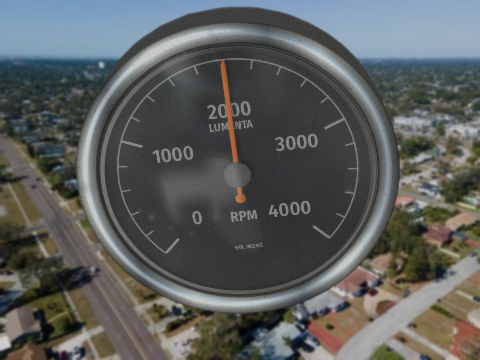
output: 2000 rpm
